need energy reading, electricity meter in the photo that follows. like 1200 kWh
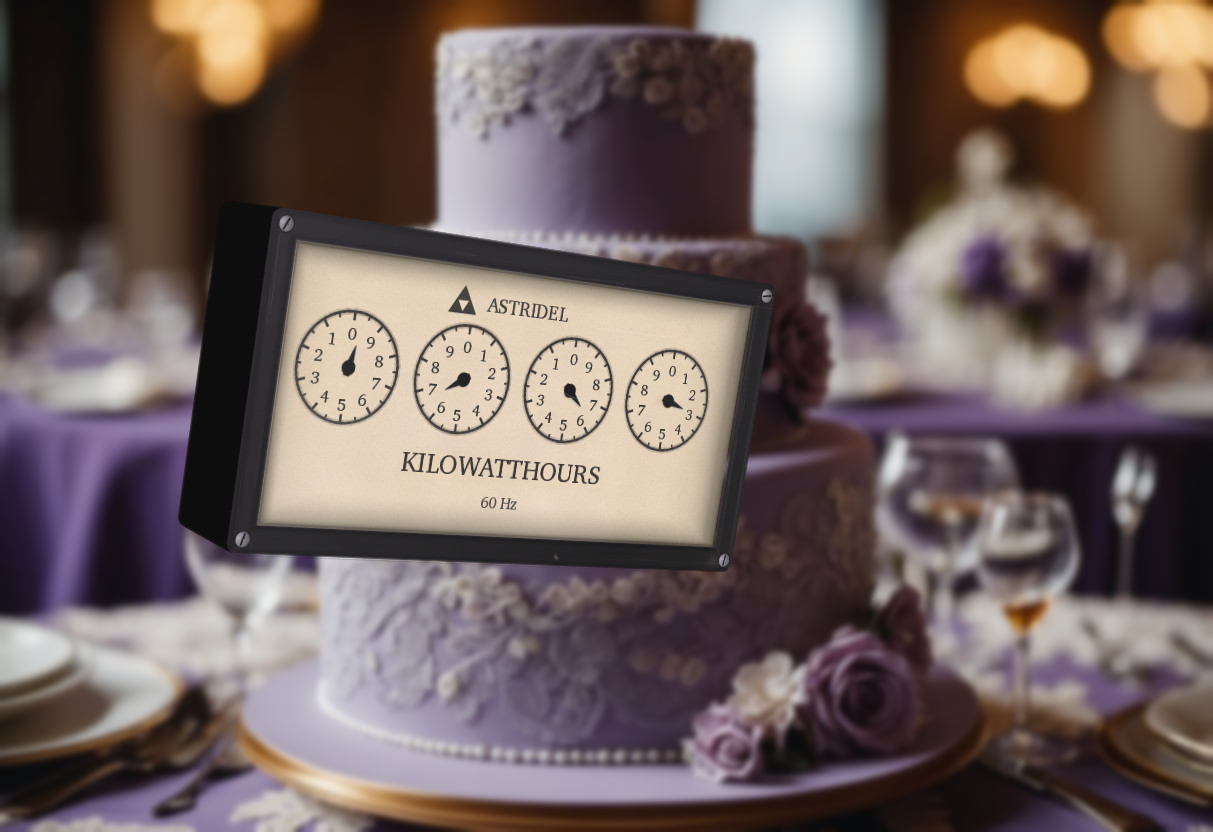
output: 9663 kWh
